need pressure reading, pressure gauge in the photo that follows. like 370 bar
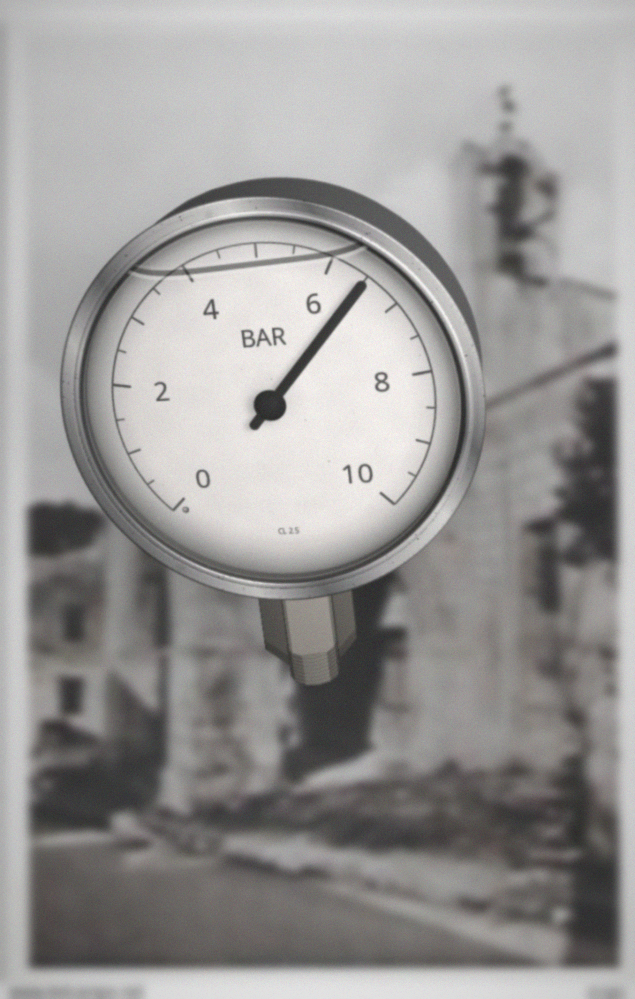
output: 6.5 bar
